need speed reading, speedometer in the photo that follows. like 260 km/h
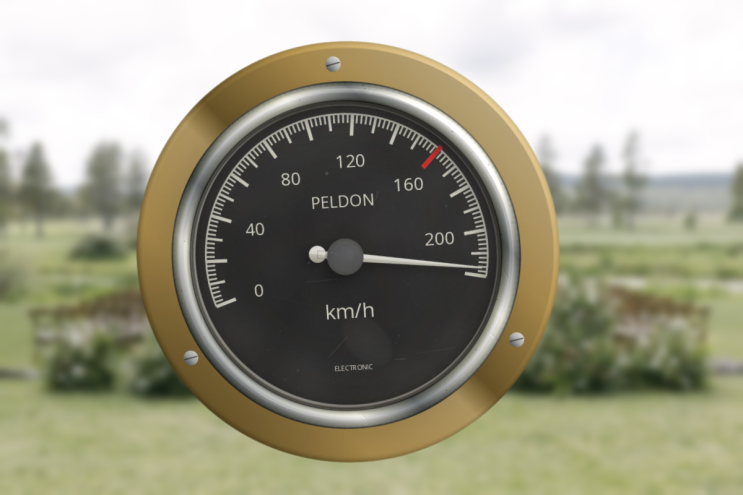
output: 216 km/h
